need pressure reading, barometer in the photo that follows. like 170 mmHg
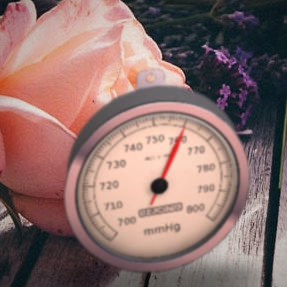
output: 760 mmHg
